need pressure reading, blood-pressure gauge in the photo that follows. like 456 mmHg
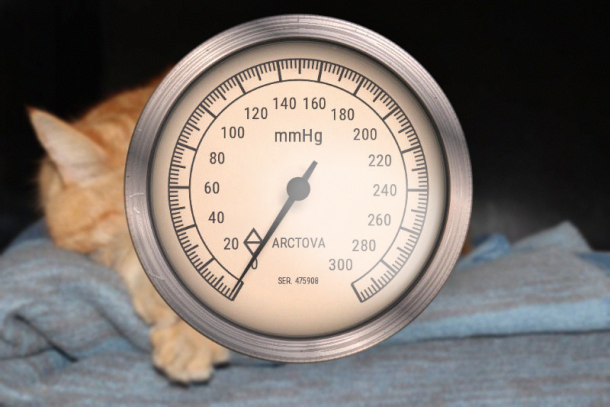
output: 2 mmHg
